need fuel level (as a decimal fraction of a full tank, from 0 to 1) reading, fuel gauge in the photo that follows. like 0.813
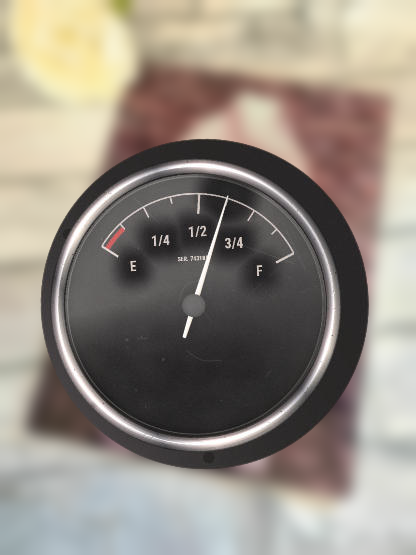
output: 0.625
